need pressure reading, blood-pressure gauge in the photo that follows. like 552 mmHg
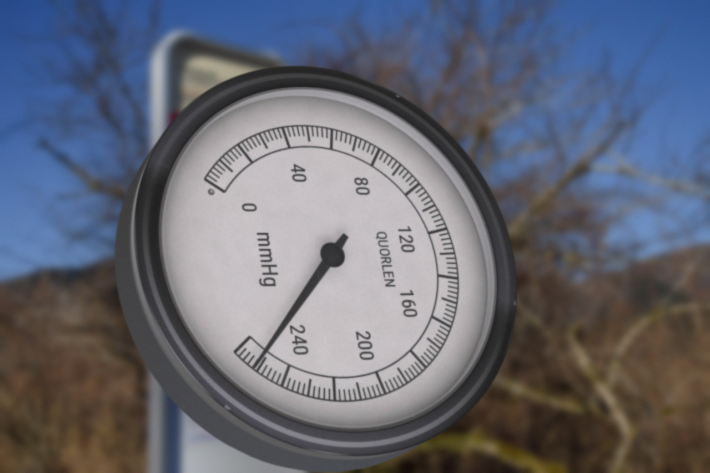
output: 252 mmHg
